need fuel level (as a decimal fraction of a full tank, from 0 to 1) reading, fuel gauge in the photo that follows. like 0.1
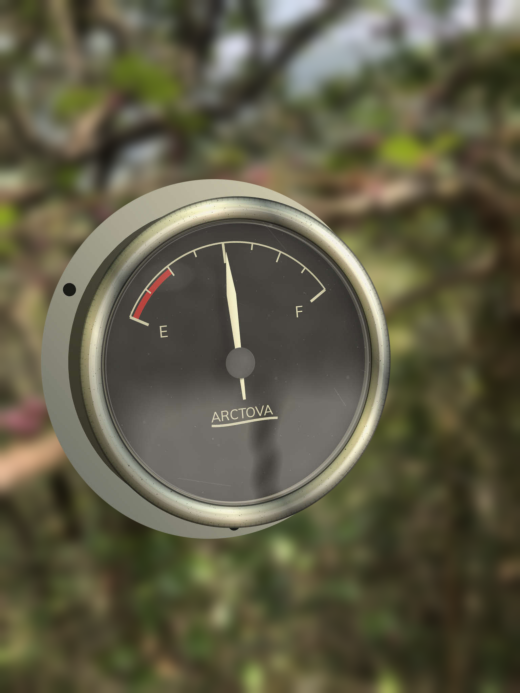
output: 0.5
